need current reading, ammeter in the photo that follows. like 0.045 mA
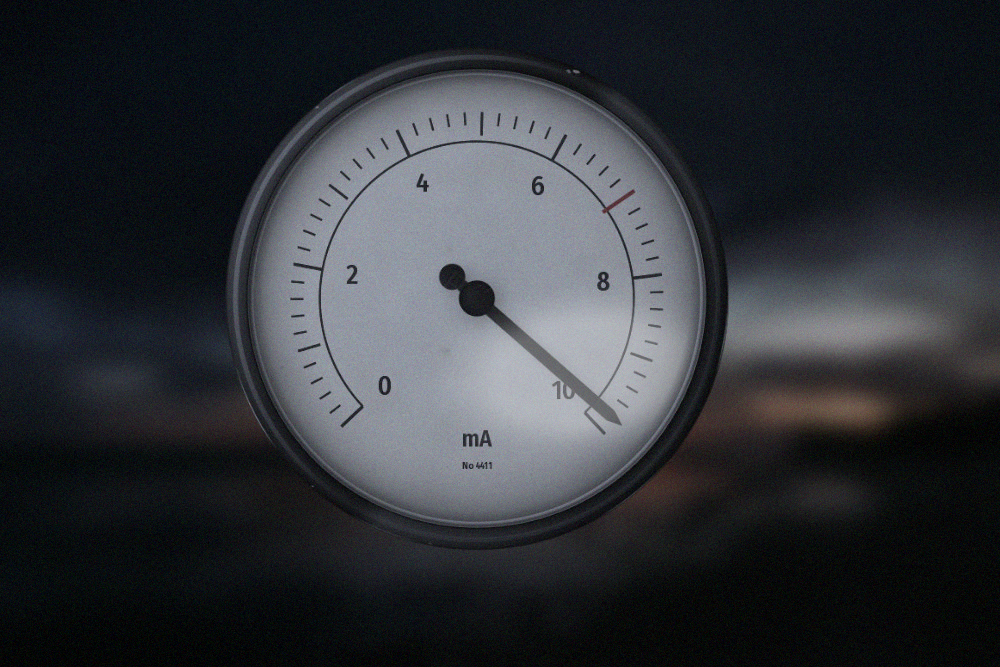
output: 9.8 mA
